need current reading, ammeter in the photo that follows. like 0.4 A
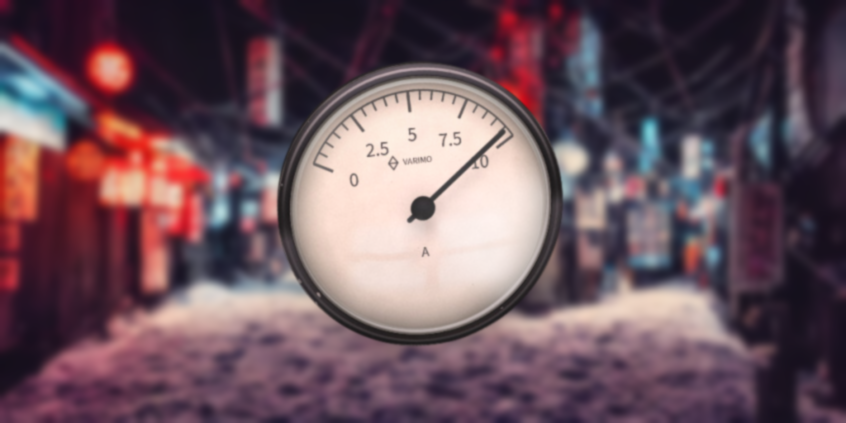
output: 9.5 A
